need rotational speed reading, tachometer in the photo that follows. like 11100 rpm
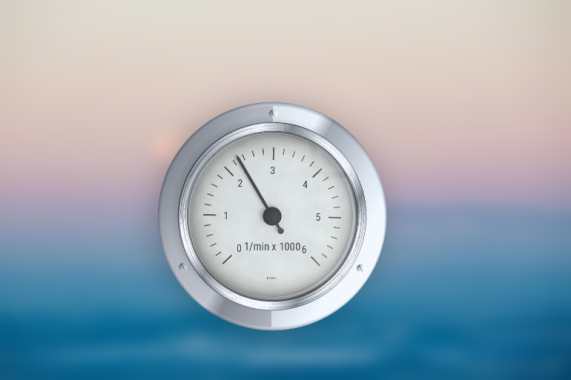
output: 2300 rpm
